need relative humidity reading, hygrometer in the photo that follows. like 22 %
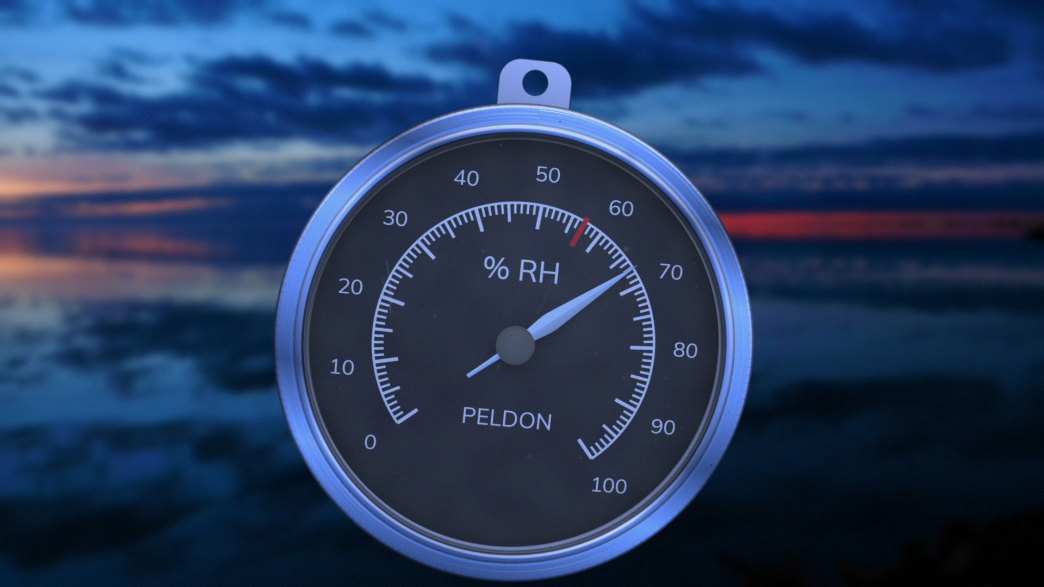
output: 67 %
